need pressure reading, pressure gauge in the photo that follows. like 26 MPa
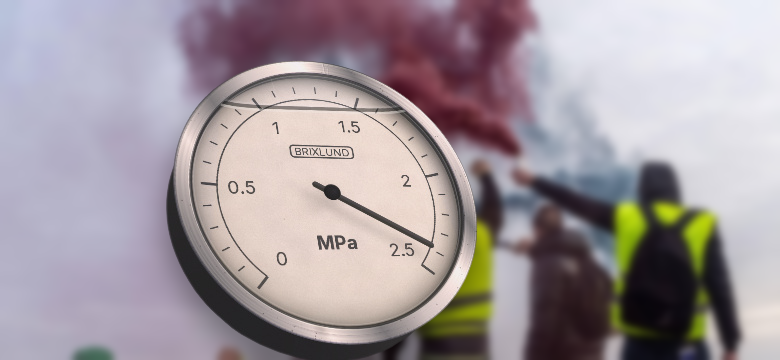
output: 2.4 MPa
